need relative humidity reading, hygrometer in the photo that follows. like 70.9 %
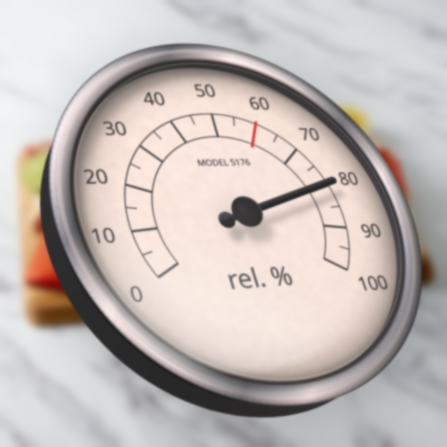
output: 80 %
